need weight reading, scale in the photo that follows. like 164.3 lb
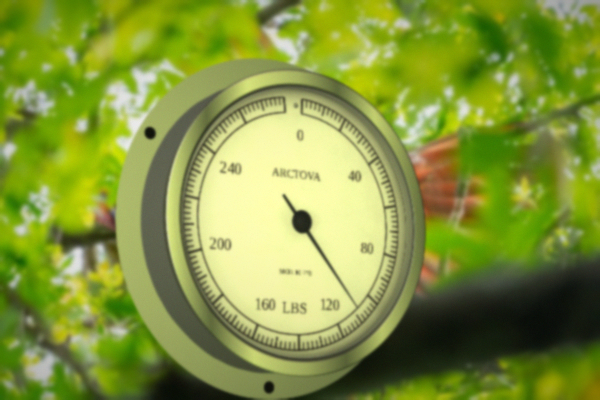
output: 110 lb
